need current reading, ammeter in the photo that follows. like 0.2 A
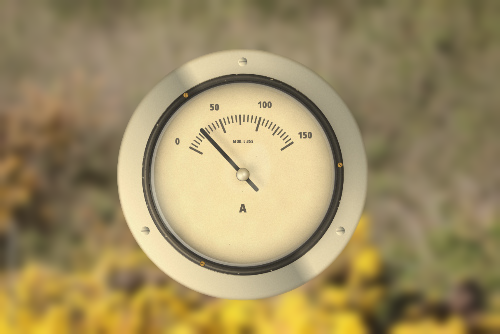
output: 25 A
